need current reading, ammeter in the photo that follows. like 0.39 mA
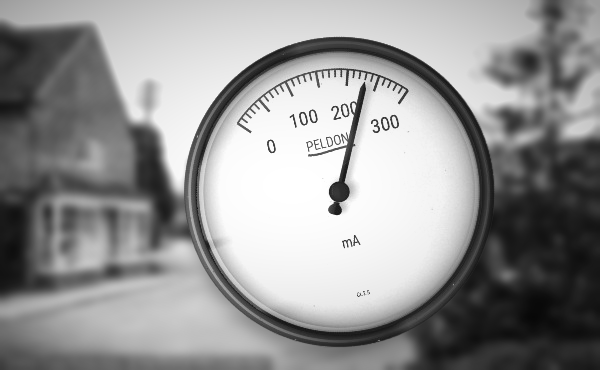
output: 230 mA
